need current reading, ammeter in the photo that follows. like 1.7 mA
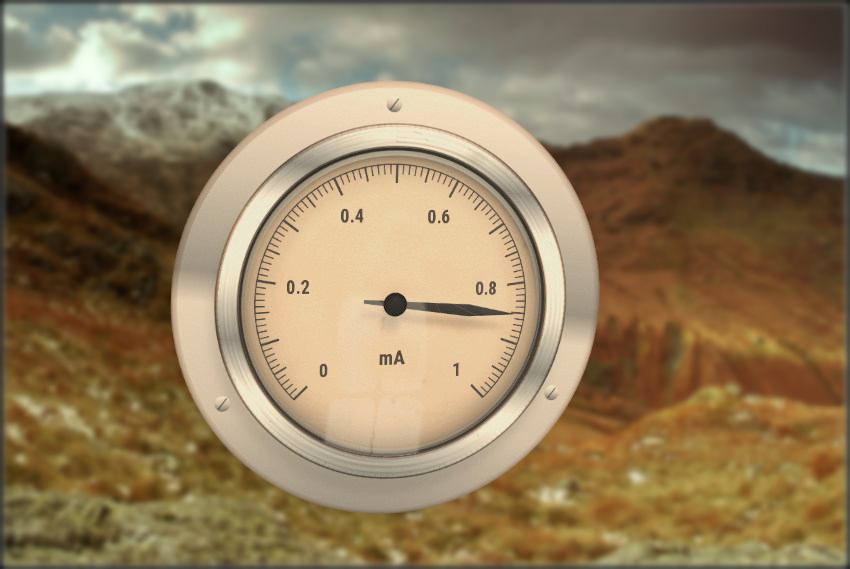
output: 0.85 mA
